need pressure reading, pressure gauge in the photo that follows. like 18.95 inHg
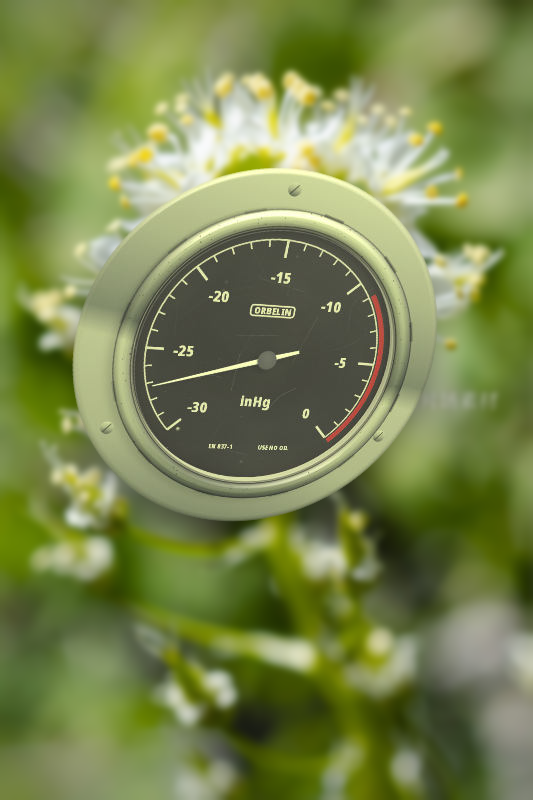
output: -27 inHg
